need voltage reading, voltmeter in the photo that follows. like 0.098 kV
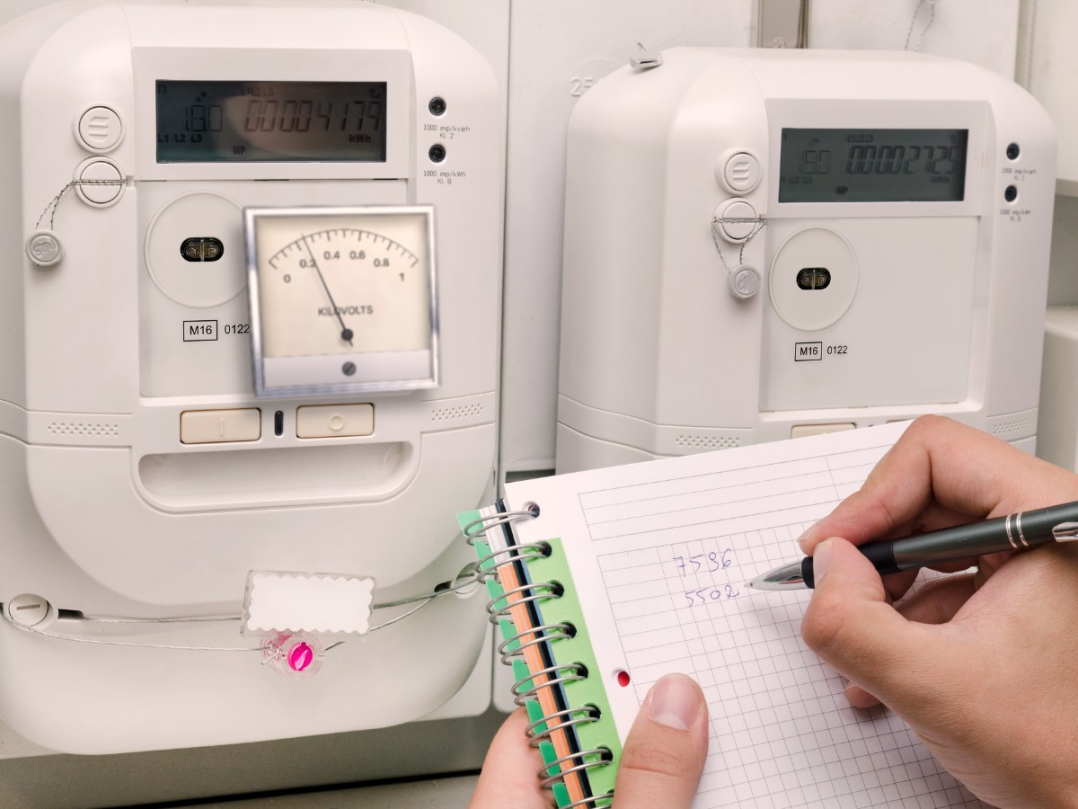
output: 0.25 kV
